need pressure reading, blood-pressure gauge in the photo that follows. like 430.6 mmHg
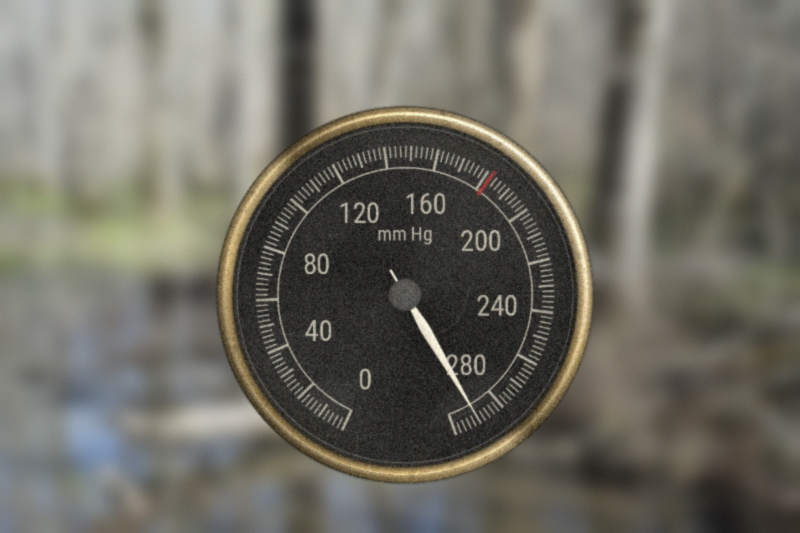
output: 290 mmHg
